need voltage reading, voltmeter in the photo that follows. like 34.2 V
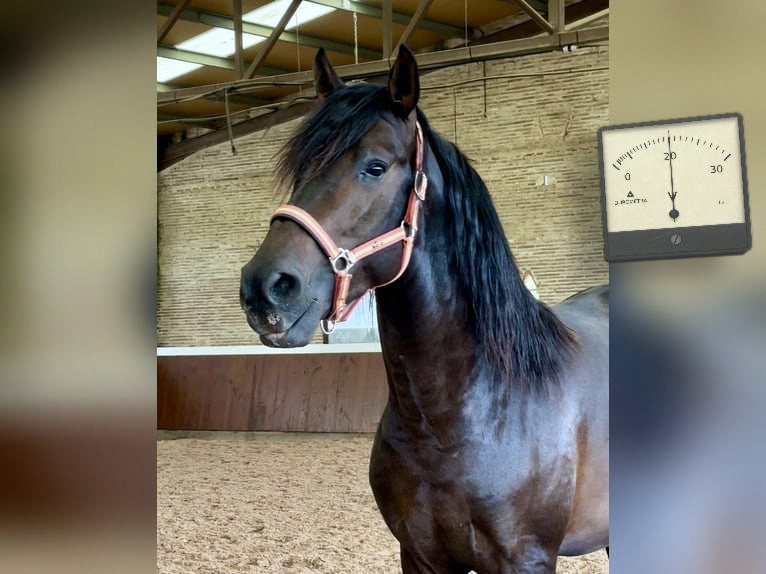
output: 20 V
